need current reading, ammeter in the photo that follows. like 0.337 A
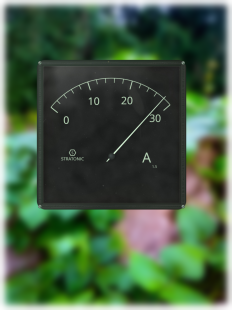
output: 28 A
